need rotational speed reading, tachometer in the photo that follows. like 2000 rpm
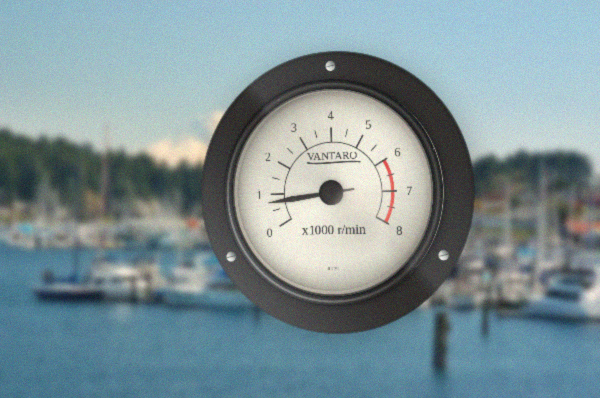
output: 750 rpm
